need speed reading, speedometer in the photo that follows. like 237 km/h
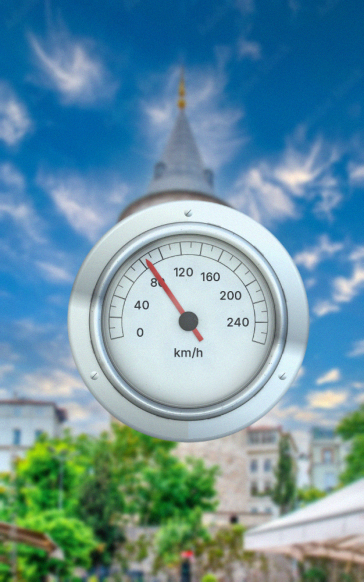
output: 85 km/h
